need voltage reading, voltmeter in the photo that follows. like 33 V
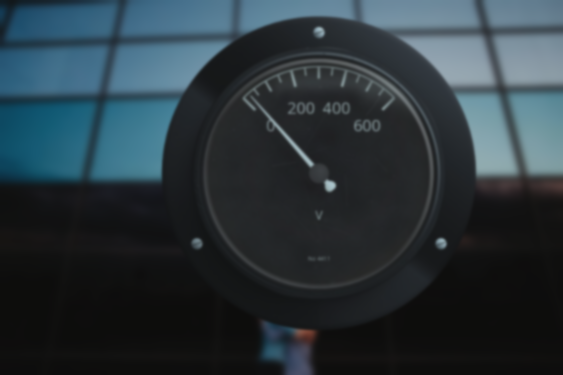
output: 25 V
